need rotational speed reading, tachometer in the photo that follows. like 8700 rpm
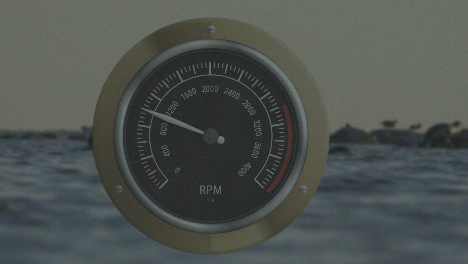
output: 1000 rpm
